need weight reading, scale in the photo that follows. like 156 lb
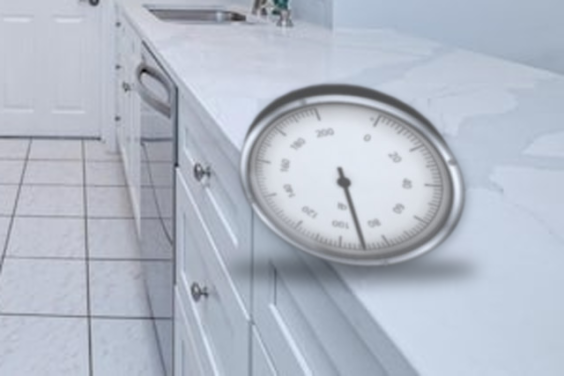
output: 90 lb
